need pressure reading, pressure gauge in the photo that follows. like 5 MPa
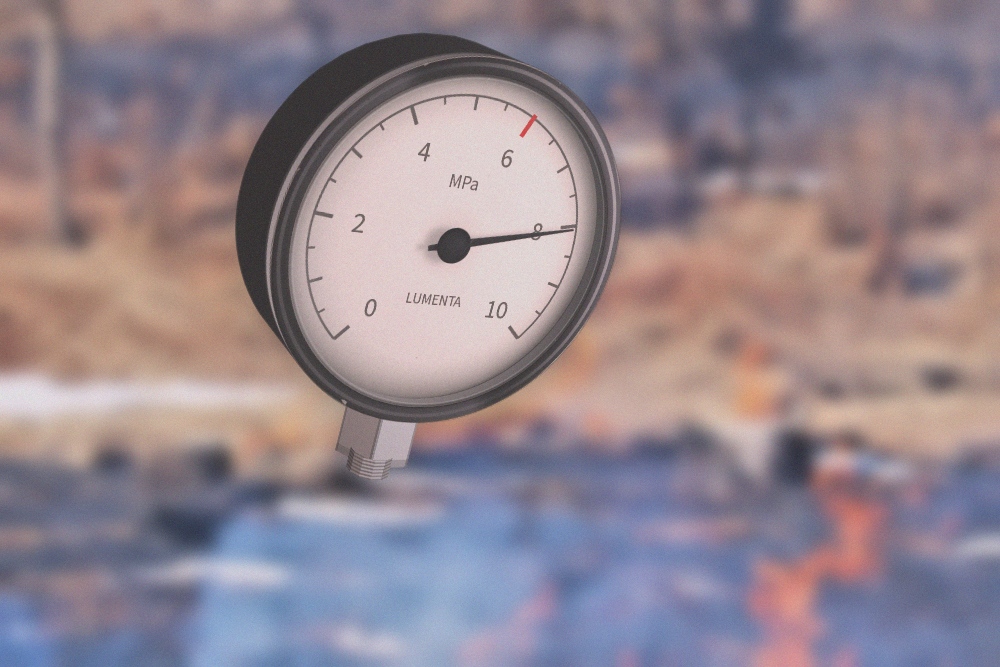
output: 8 MPa
